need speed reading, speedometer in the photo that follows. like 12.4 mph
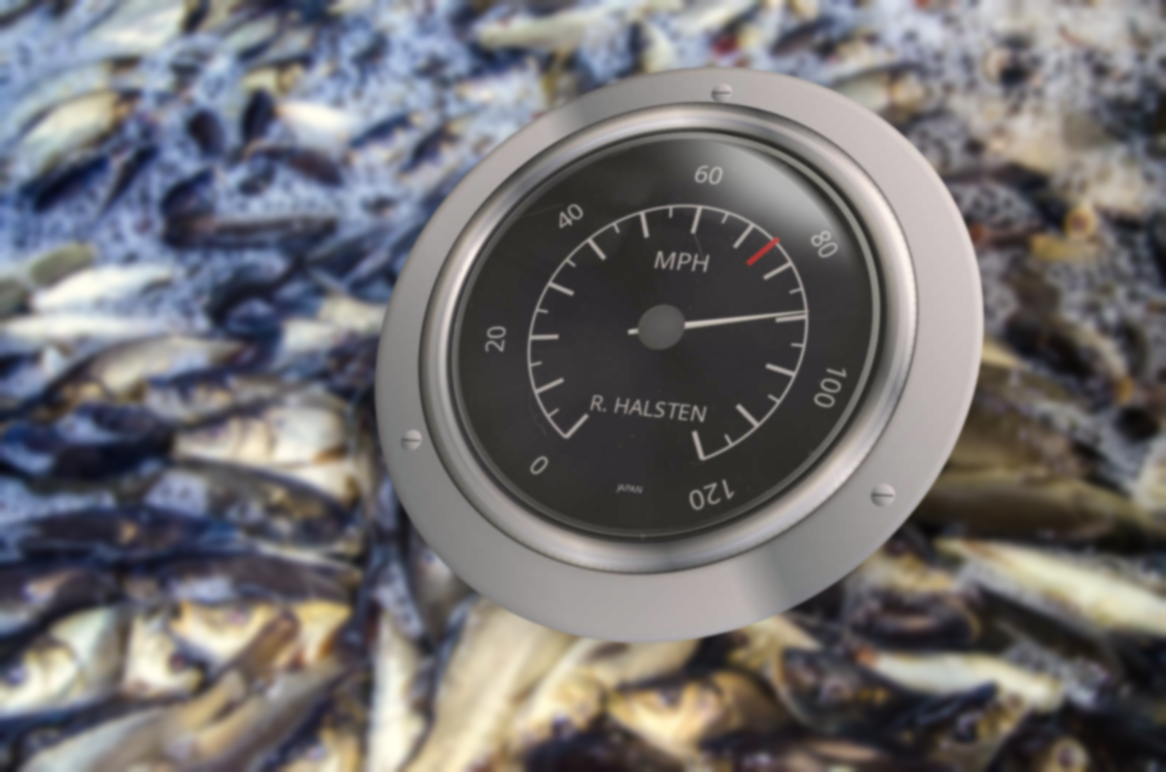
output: 90 mph
